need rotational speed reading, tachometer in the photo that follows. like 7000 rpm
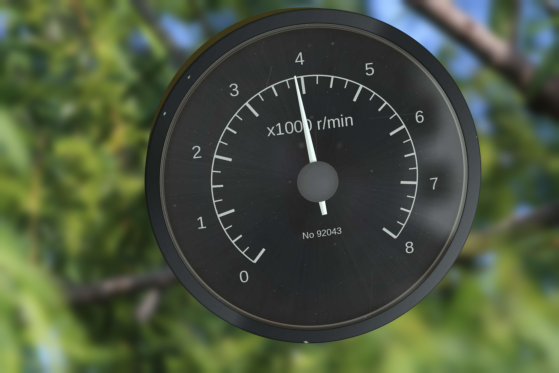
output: 3875 rpm
